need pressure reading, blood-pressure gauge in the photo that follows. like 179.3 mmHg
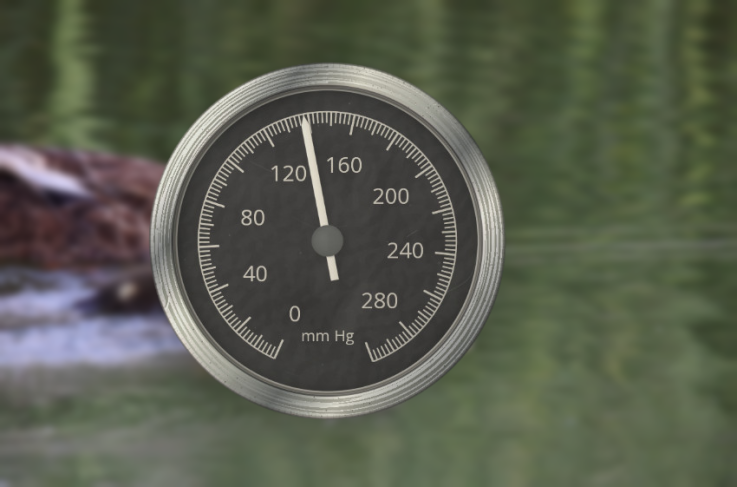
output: 138 mmHg
